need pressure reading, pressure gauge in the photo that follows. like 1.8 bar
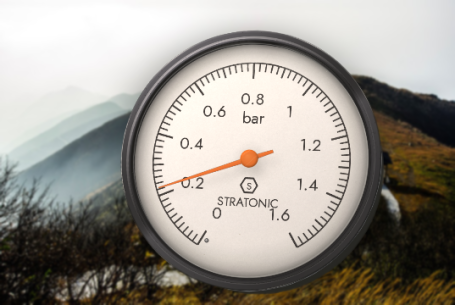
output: 0.22 bar
